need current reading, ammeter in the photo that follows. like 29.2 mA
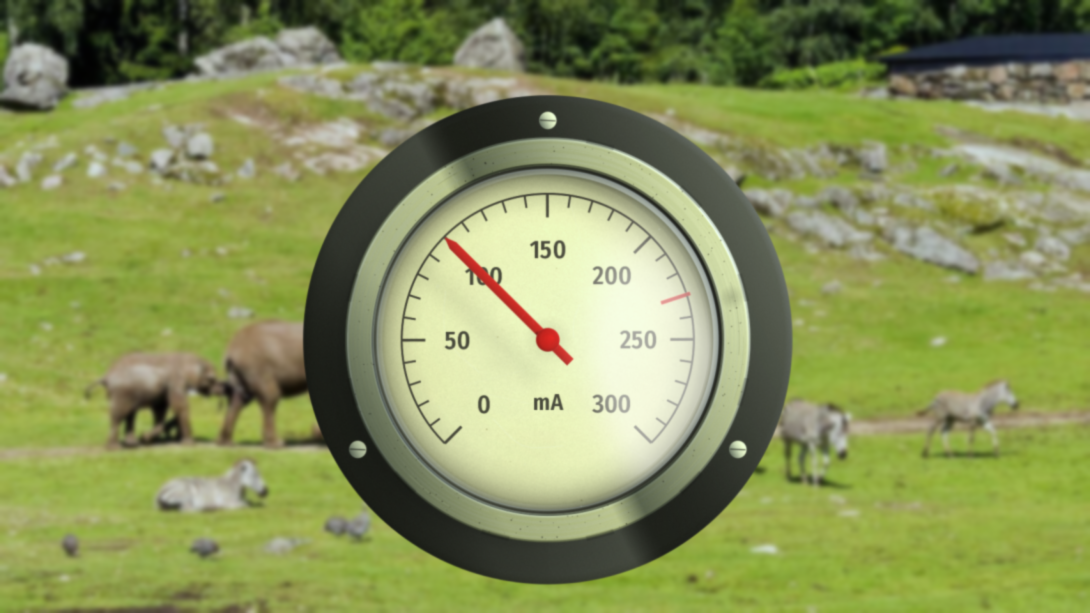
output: 100 mA
